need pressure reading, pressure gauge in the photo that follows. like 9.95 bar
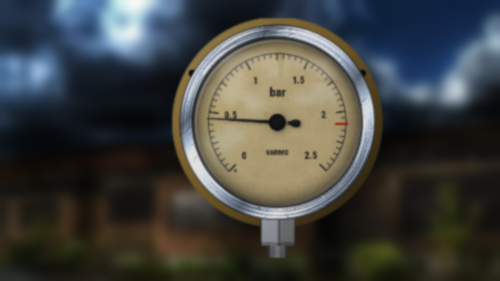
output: 0.45 bar
